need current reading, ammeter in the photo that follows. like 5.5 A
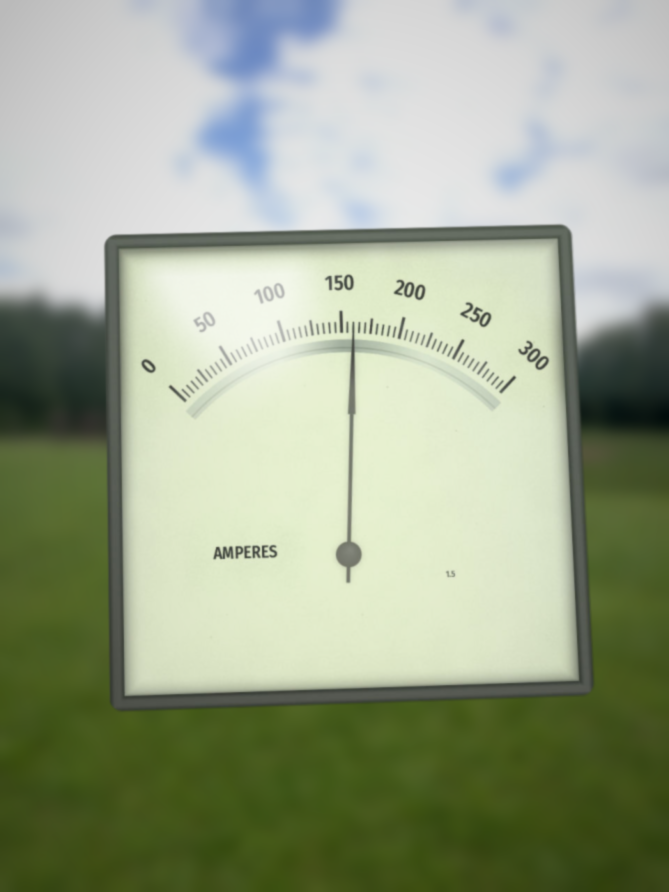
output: 160 A
